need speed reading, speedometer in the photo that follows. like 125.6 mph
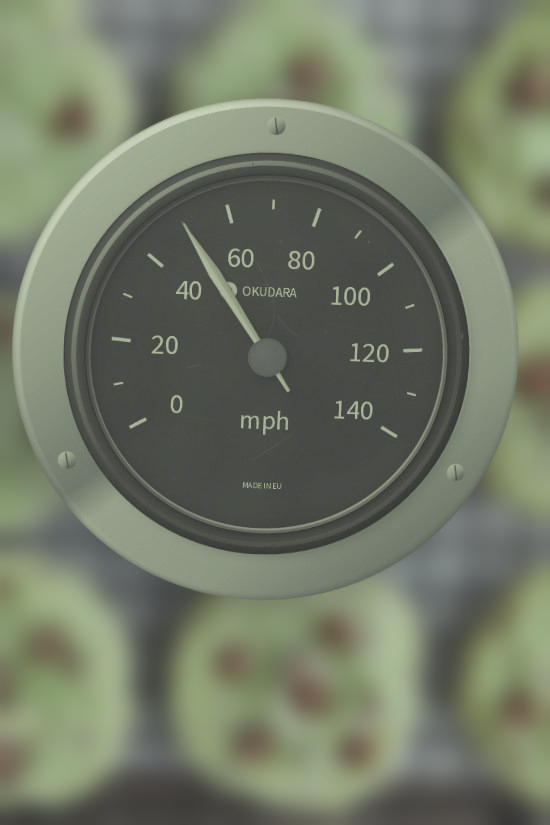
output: 50 mph
